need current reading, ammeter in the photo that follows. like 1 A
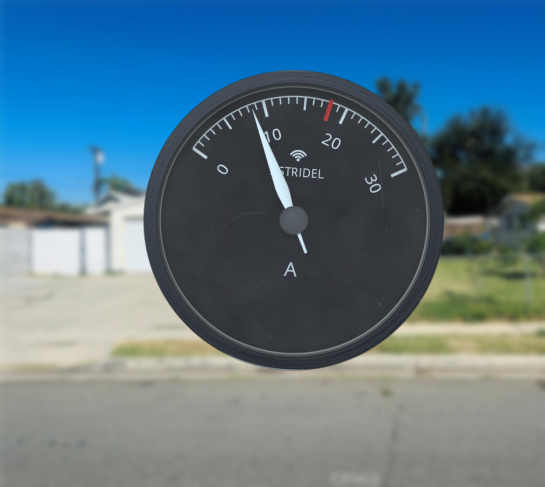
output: 8.5 A
